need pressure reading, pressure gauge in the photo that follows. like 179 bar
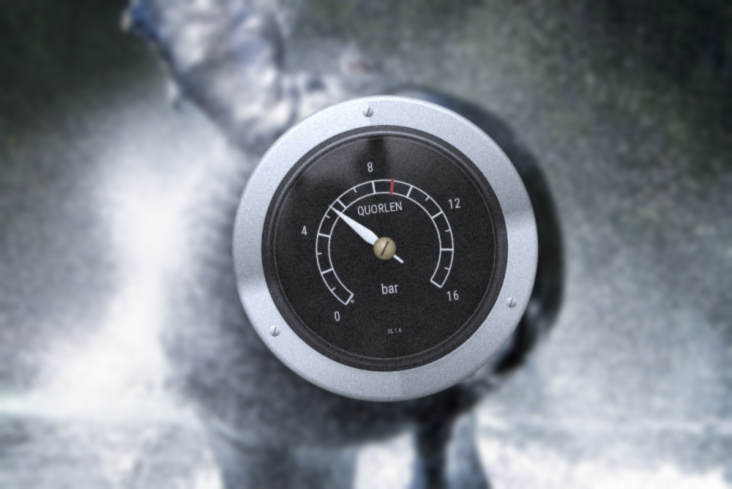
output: 5.5 bar
